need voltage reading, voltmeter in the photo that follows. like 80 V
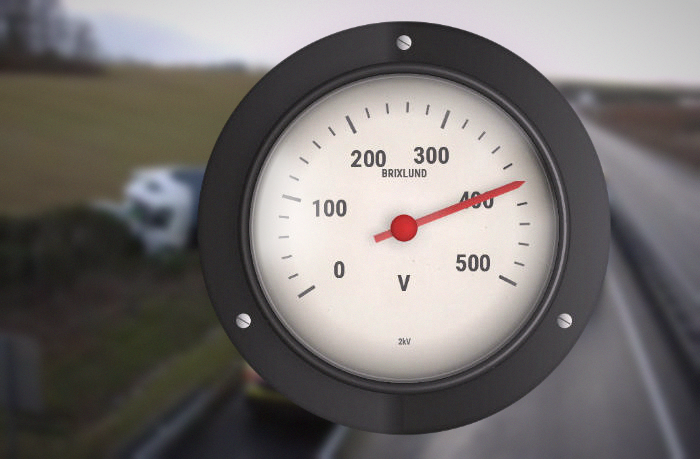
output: 400 V
